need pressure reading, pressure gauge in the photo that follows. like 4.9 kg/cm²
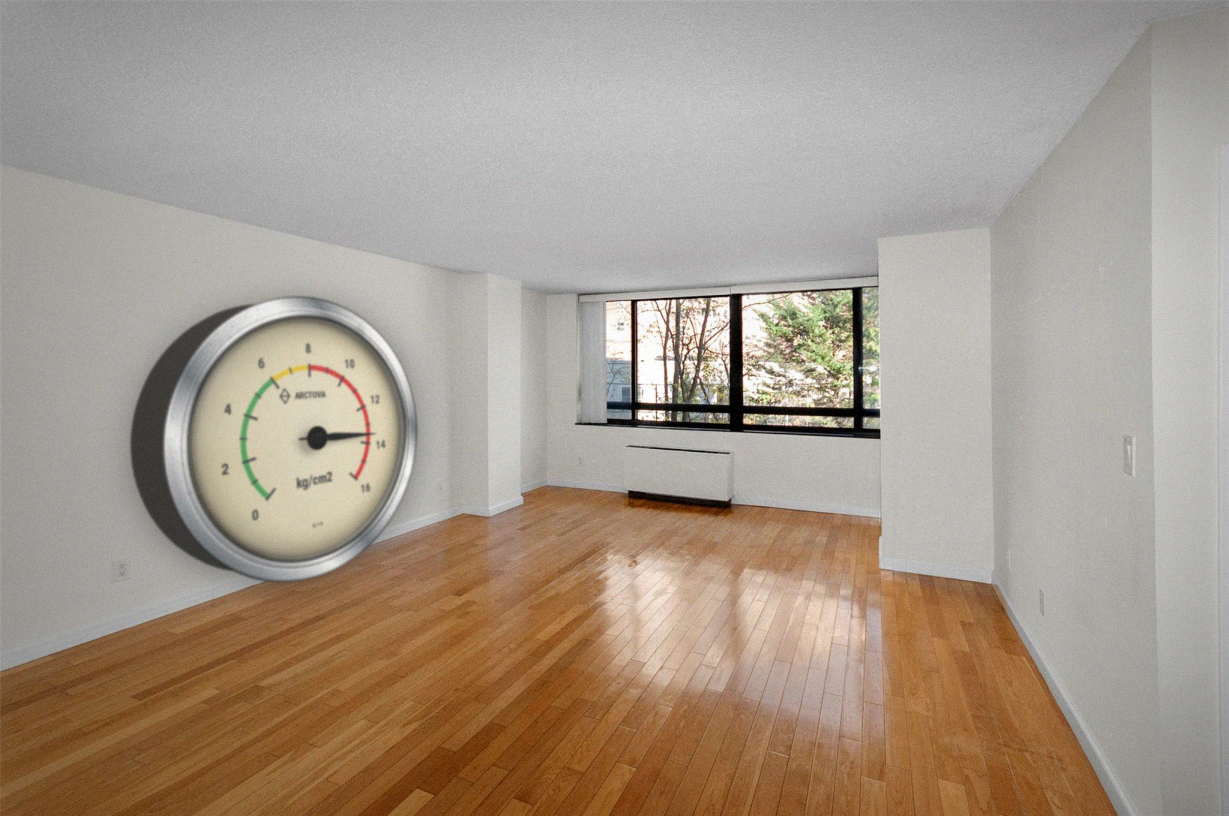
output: 13.5 kg/cm²
